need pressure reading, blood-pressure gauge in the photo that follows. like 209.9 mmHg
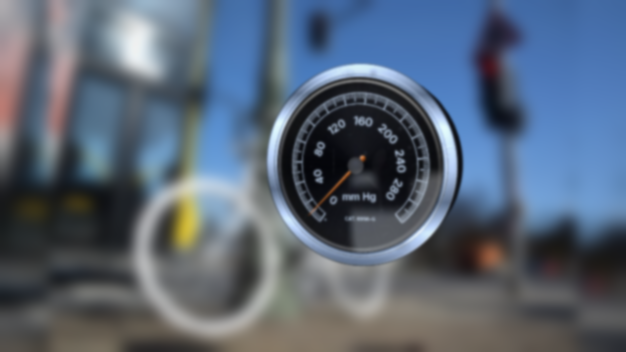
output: 10 mmHg
